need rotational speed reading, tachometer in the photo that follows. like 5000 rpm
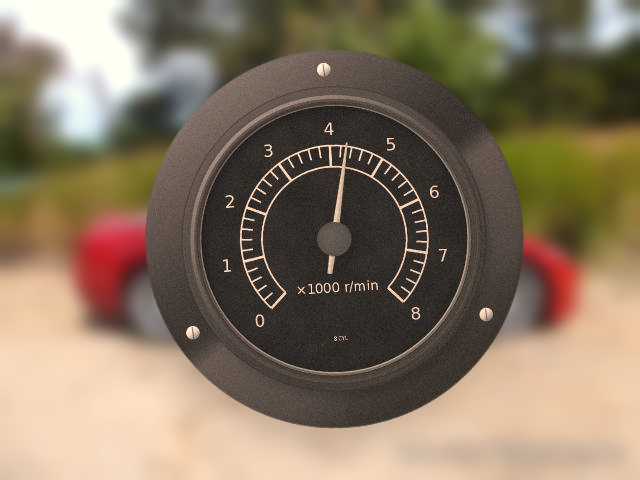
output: 4300 rpm
